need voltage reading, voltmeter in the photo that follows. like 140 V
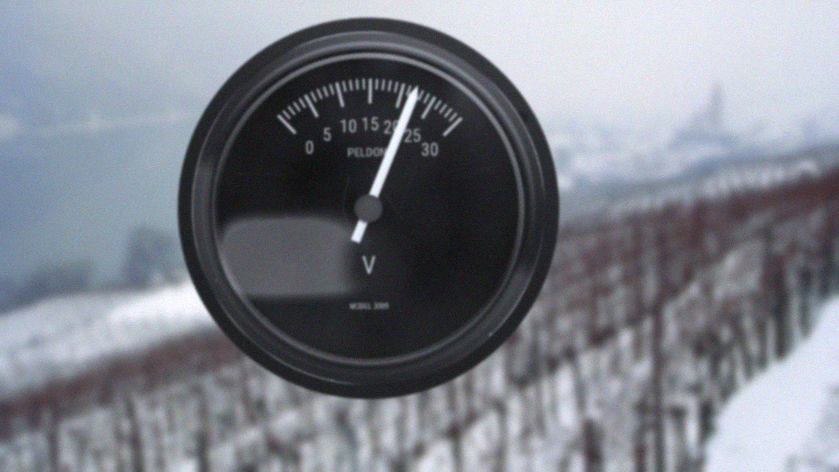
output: 22 V
